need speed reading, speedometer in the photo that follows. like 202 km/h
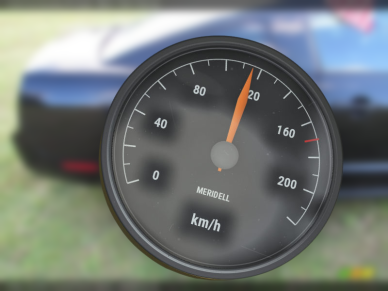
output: 115 km/h
